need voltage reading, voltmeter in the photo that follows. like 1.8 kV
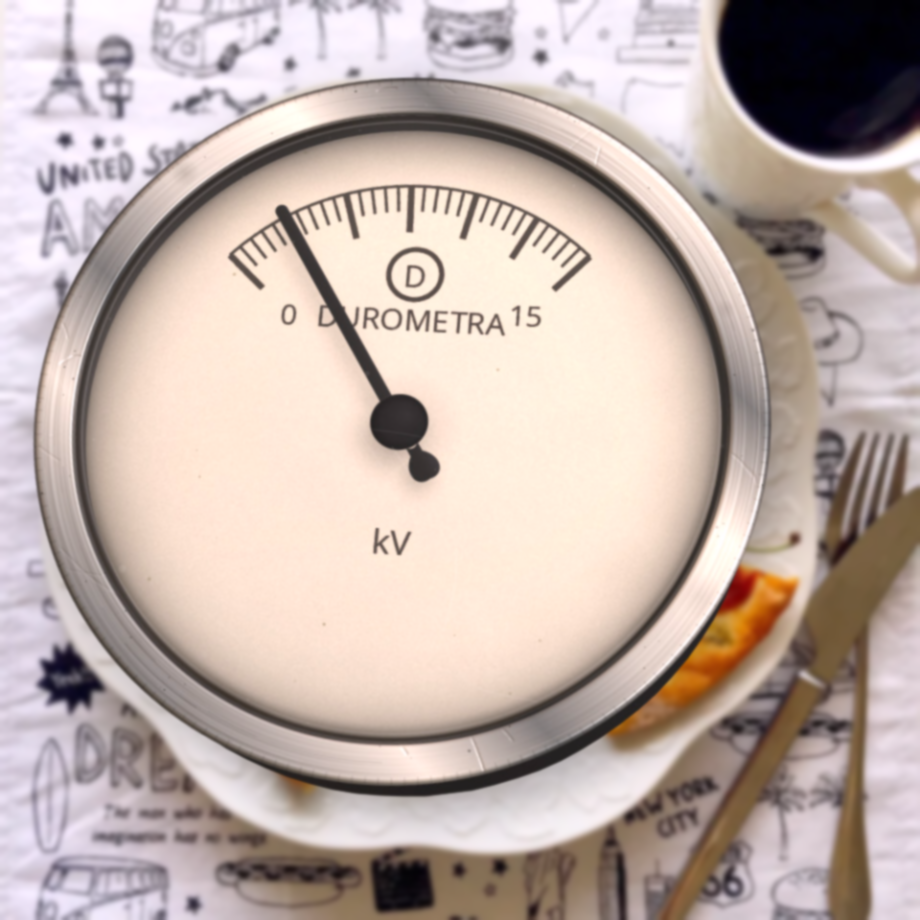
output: 2.5 kV
